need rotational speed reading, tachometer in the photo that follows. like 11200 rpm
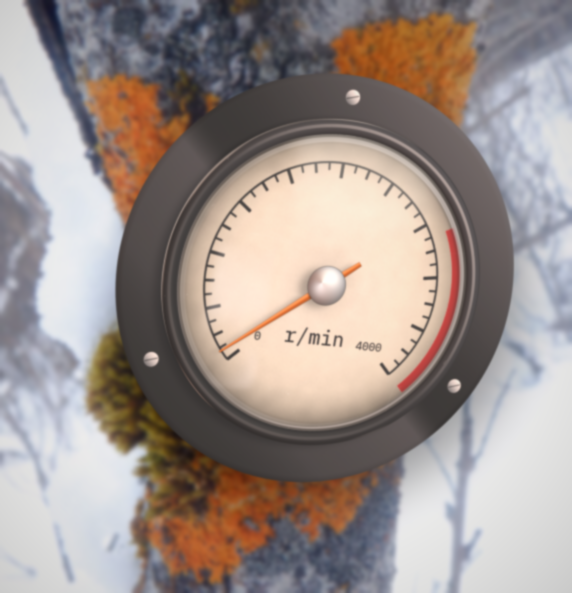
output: 100 rpm
